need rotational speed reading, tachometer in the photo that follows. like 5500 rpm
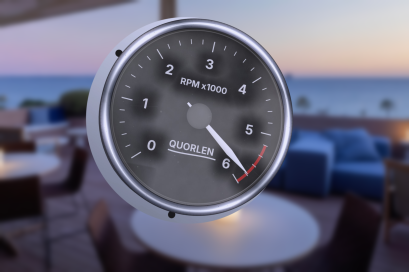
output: 5800 rpm
